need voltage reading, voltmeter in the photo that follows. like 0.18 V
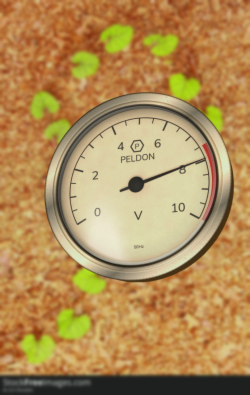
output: 8 V
